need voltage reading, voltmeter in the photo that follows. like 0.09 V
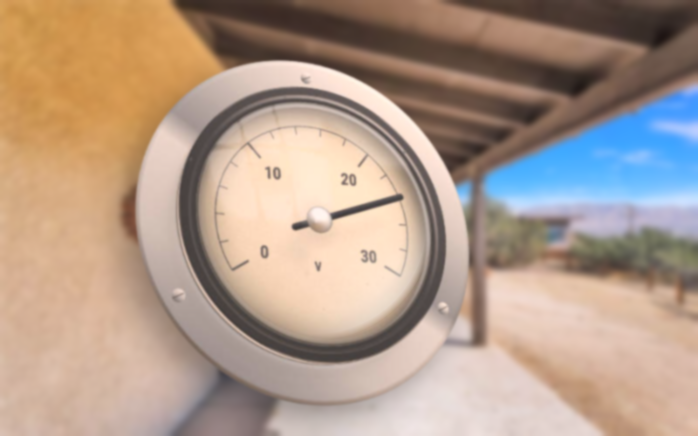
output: 24 V
